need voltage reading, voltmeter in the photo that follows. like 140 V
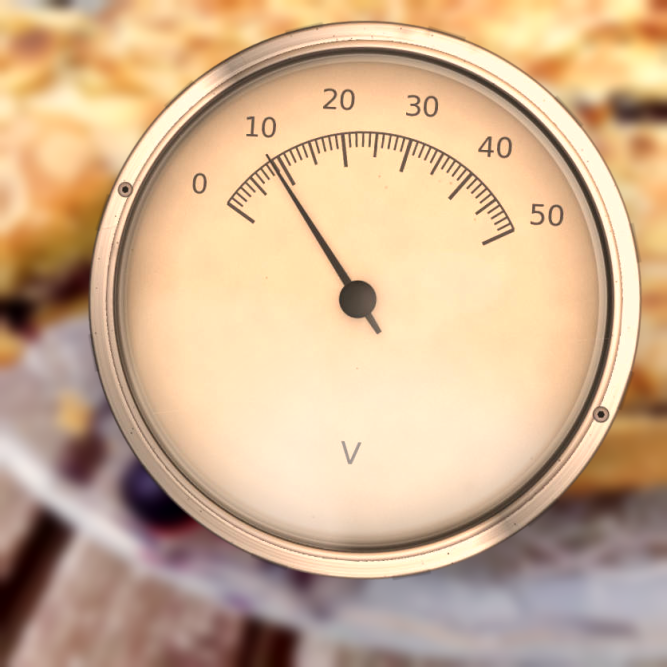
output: 9 V
